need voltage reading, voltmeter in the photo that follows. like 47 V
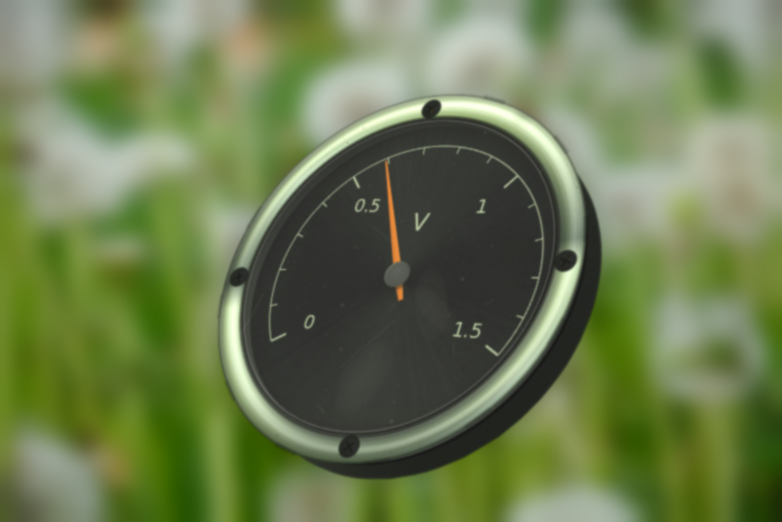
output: 0.6 V
